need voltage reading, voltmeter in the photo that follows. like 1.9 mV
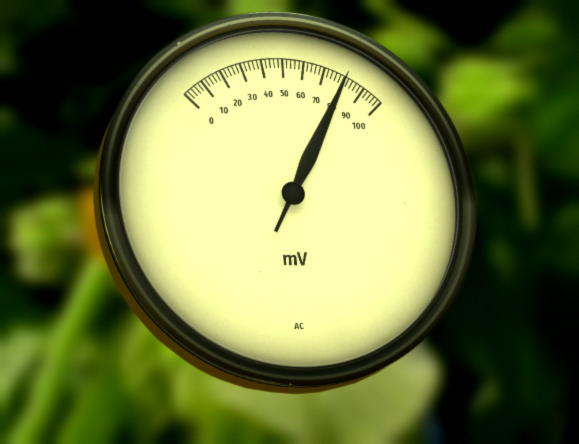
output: 80 mV
